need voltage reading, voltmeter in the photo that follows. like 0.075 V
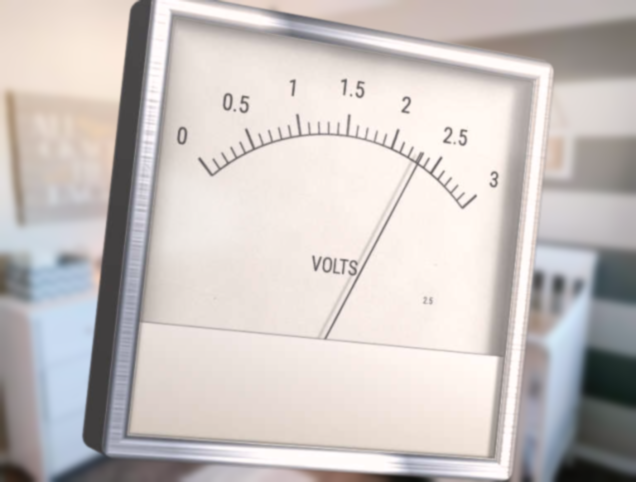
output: 2.3 V
